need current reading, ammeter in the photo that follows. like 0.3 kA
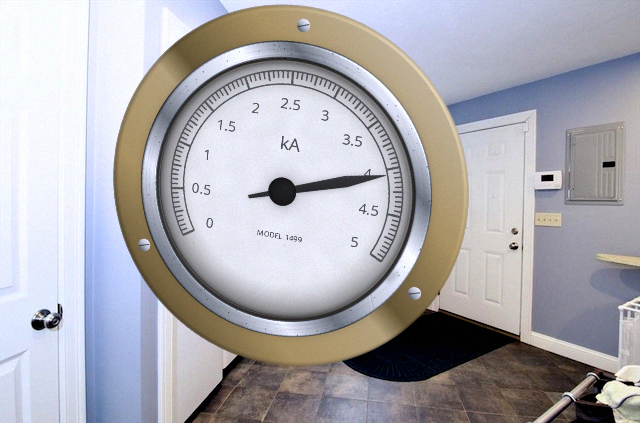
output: 4.05 kA
